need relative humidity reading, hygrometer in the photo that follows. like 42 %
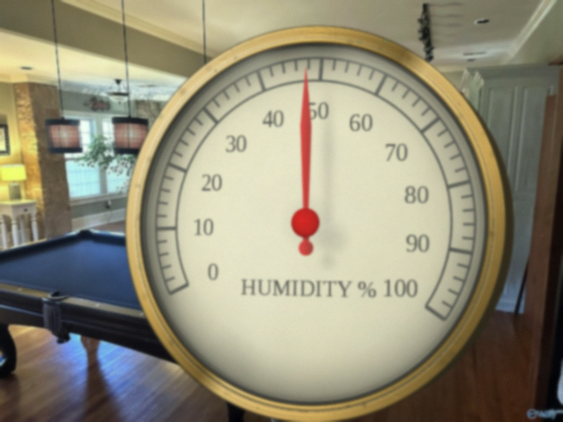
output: 48 %
